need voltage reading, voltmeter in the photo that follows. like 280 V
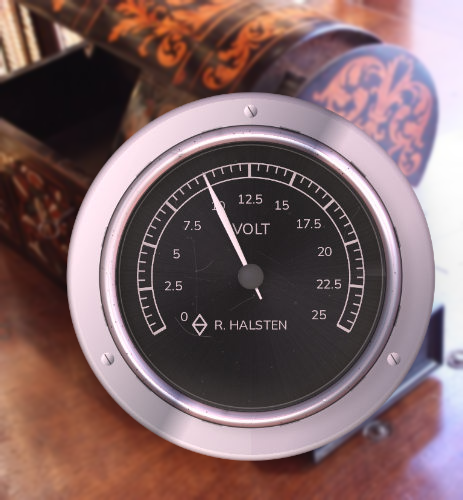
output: 10 V
